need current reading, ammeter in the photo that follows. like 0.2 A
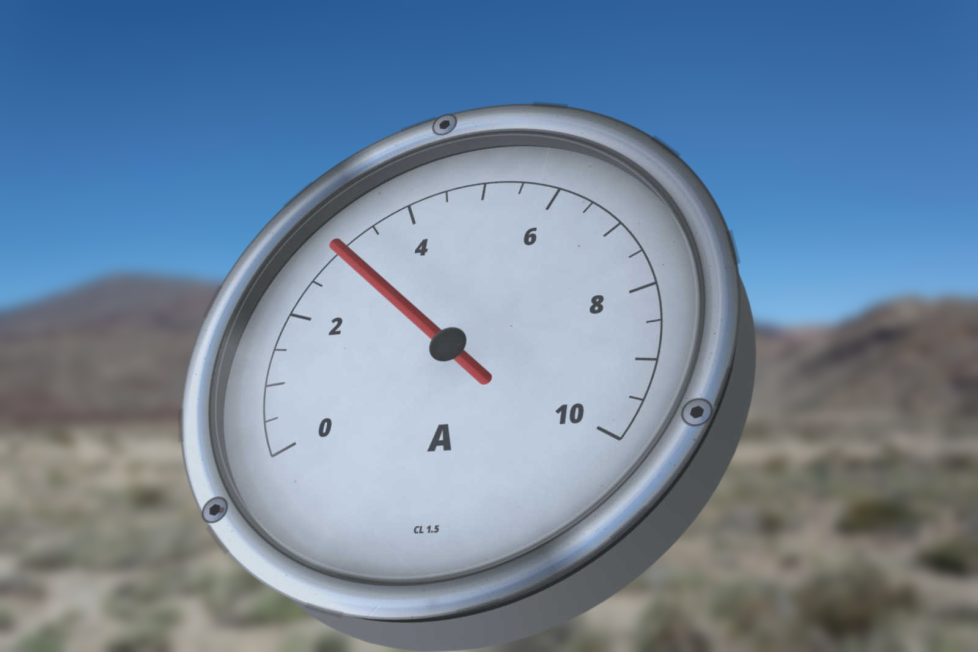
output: 3 A
